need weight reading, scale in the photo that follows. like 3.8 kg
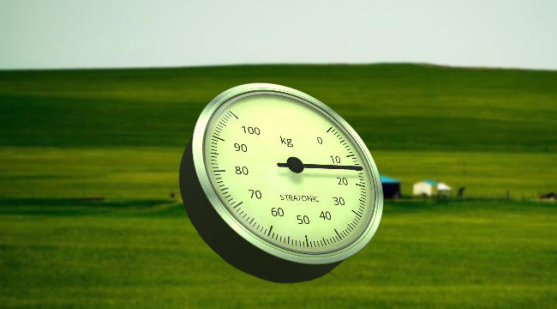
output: 15 kg
